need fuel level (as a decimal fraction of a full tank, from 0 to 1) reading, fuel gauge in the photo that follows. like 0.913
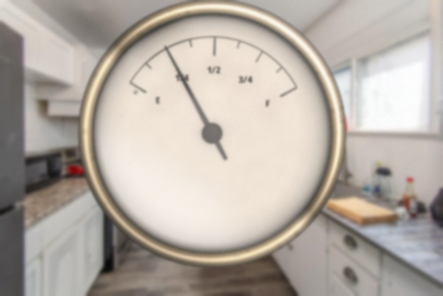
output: 0.25
